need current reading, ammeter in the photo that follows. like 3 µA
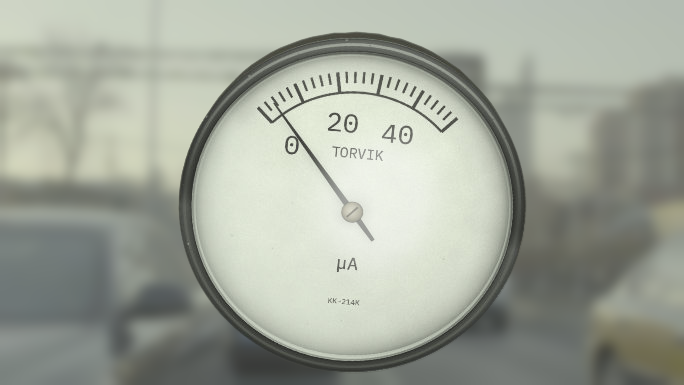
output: 4 µA
